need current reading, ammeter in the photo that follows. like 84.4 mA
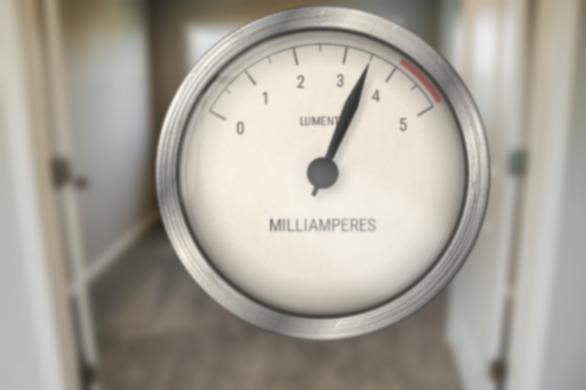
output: 3.5 mA
